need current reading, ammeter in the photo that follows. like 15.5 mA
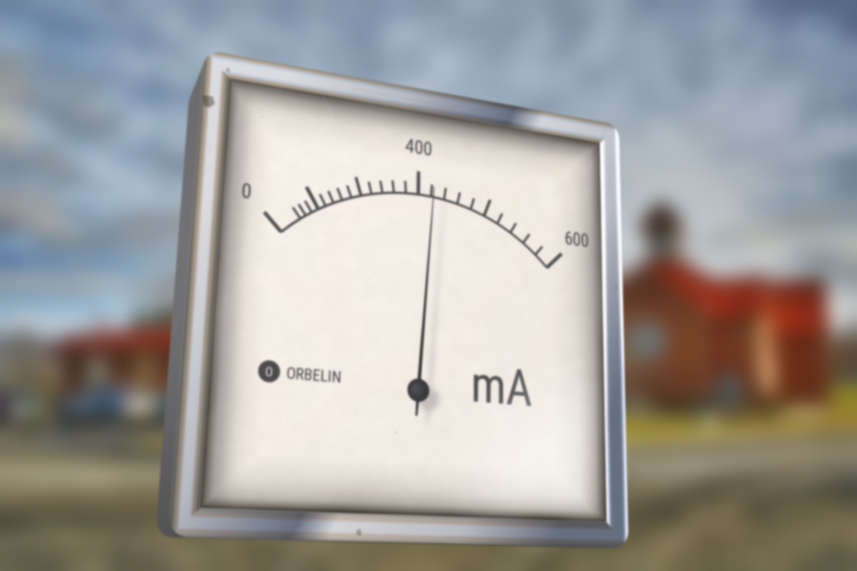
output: 420 mA
